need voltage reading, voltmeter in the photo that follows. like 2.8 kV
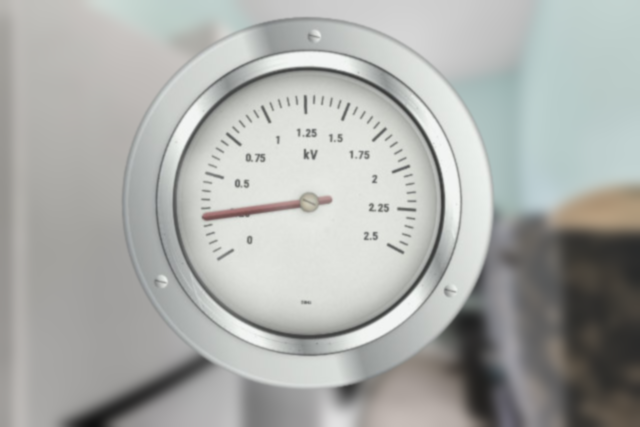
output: 0.25 kV
